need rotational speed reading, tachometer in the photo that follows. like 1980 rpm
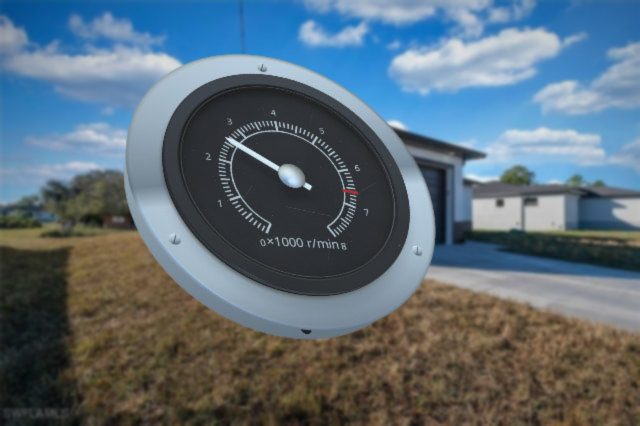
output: 2500 rpm
